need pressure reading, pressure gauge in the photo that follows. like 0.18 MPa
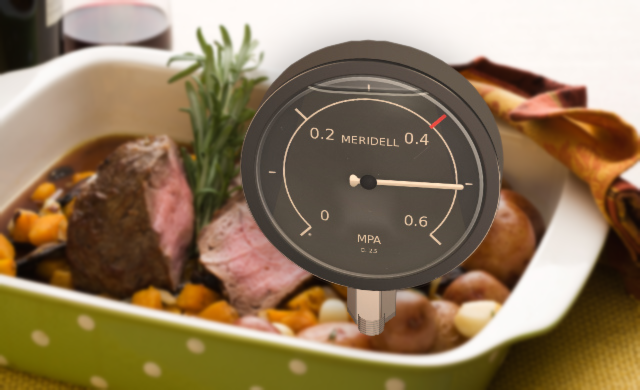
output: 0.5 MPa
